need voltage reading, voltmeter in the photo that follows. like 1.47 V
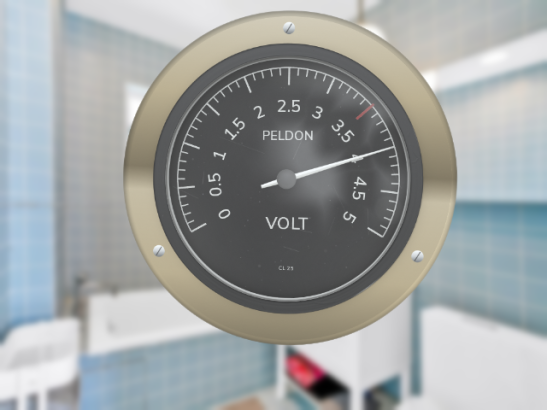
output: 4 V
